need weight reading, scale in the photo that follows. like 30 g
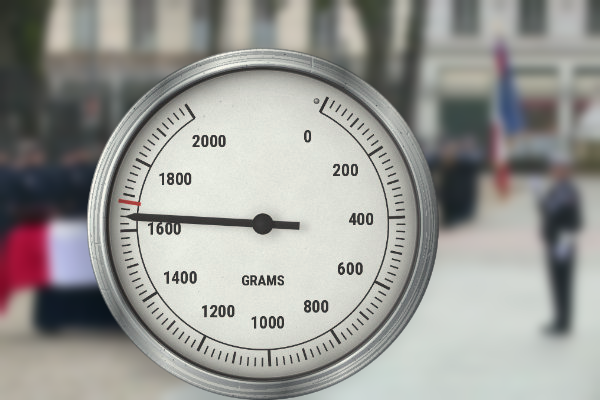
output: 1640 g
